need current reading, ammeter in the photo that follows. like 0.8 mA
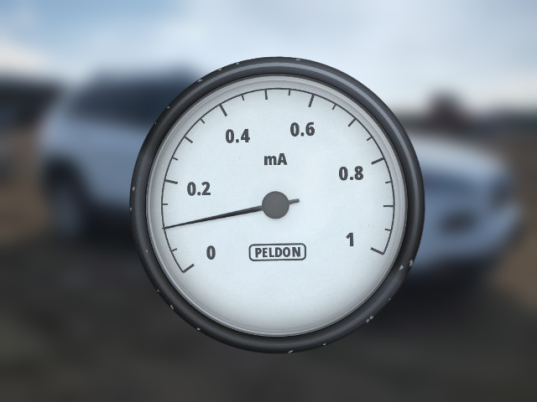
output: 0.1 mA
